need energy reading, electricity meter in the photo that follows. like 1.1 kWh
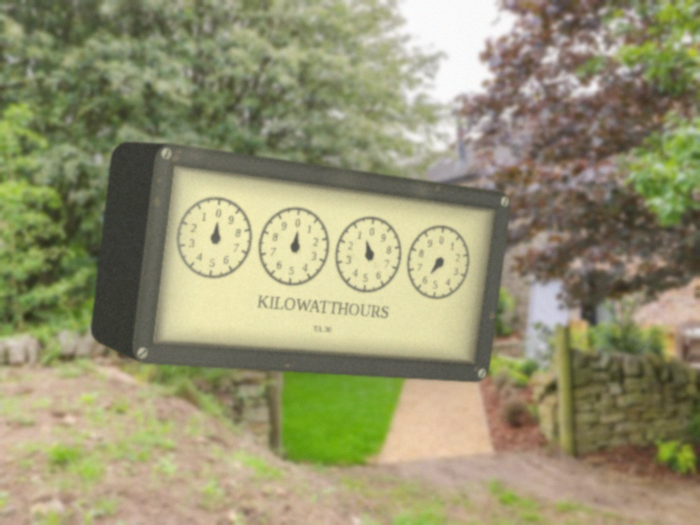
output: 6 kWh
